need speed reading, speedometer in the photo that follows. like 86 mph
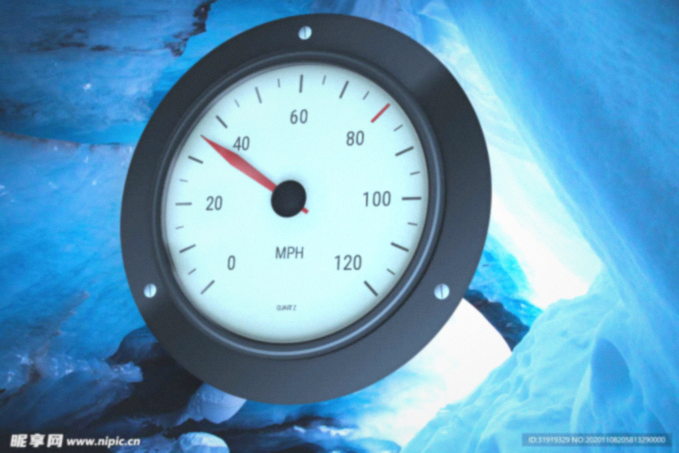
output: 35 mph
